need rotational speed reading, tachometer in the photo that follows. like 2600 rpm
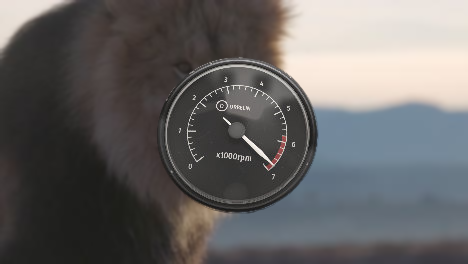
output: 6800 rpm
